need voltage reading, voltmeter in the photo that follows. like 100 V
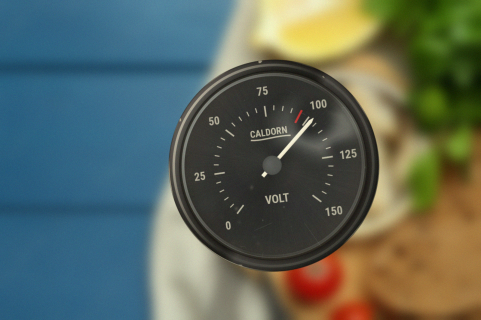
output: 102.5 V
